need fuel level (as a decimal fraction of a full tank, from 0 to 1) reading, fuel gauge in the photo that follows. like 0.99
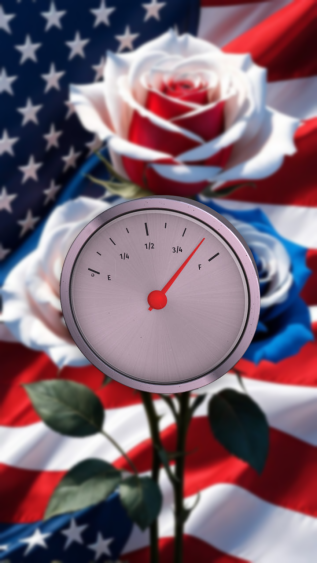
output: 0.875
